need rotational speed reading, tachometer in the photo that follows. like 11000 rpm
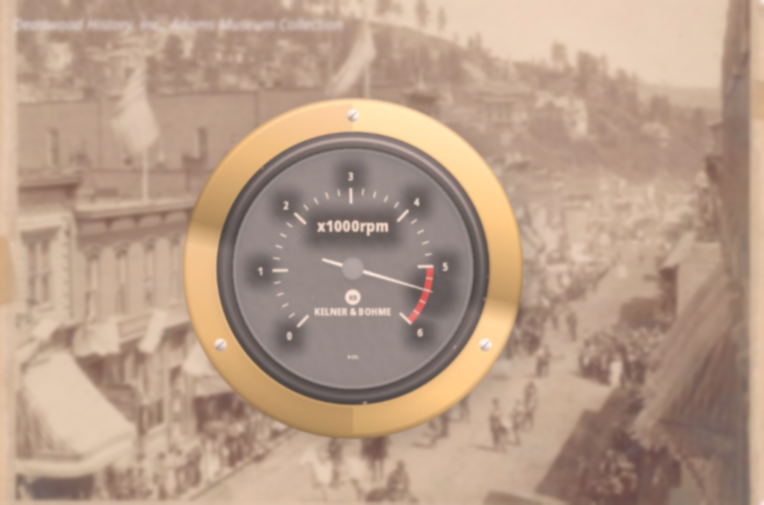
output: 5400 rpm
